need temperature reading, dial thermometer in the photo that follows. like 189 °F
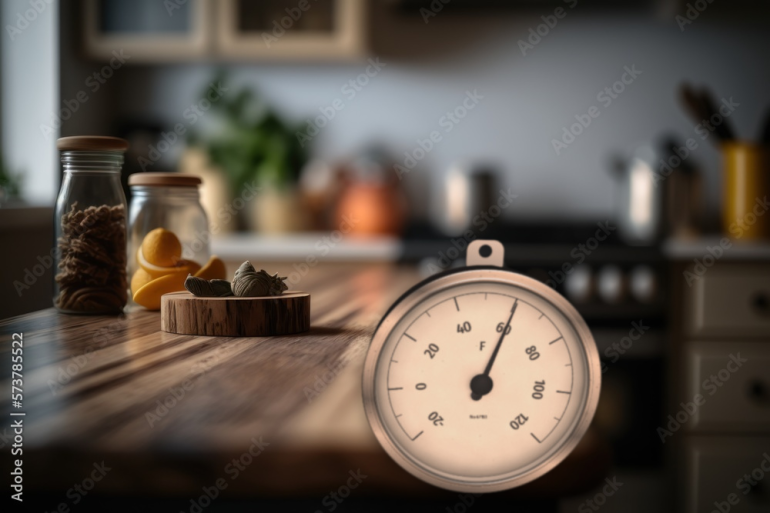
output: 60 °F
